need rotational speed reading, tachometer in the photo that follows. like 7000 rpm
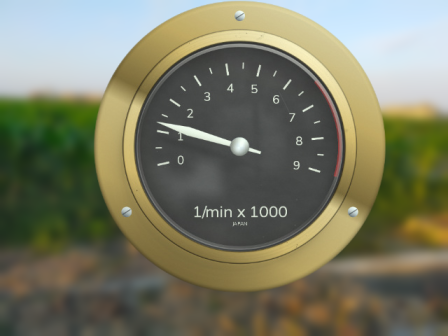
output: 1250 rpm
